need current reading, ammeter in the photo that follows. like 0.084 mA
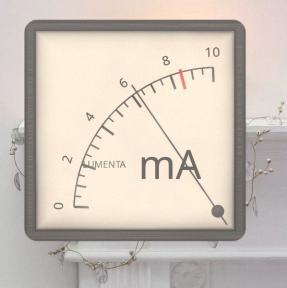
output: 6.25 mA
